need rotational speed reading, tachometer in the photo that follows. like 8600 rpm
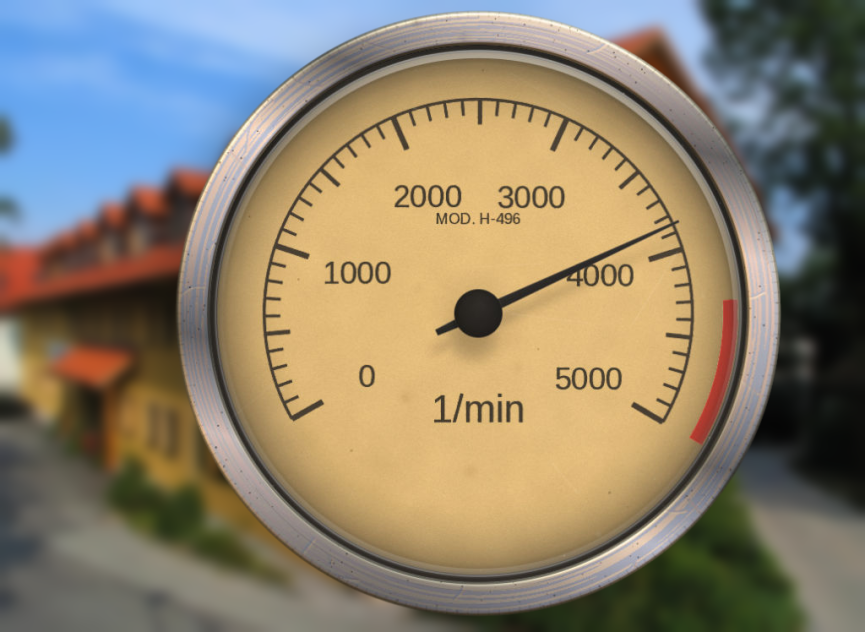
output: 3850 rpm
